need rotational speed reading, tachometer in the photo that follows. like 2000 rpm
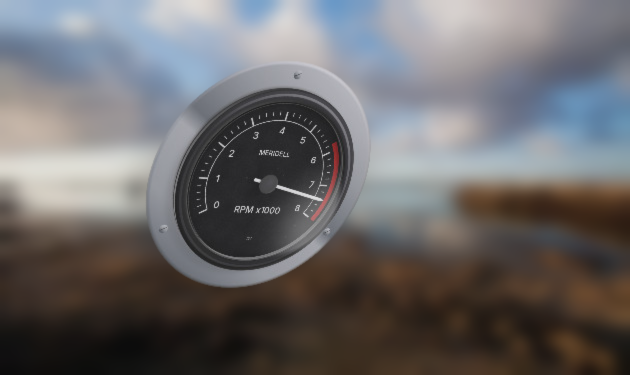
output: 7400 rpm
